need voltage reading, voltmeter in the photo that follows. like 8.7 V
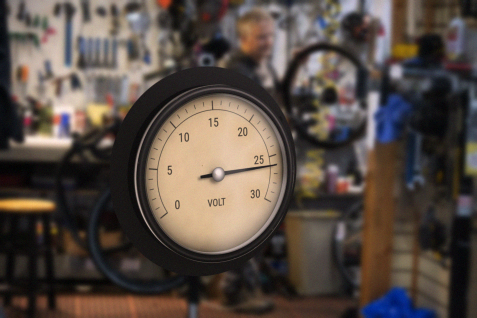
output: 26 V
